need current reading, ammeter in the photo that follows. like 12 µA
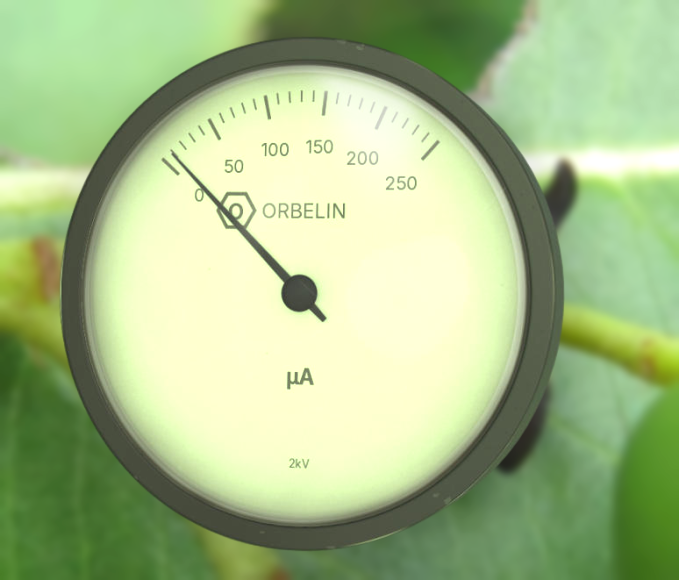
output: 10 µA
